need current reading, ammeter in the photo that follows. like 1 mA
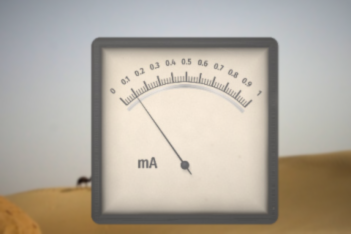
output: 0.1 mA
